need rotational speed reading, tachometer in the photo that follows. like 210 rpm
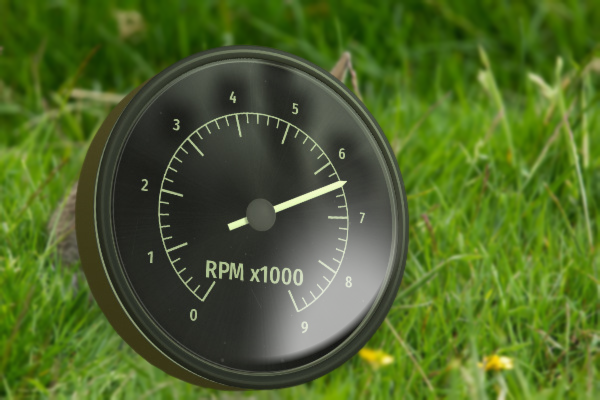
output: 6400 rpm
